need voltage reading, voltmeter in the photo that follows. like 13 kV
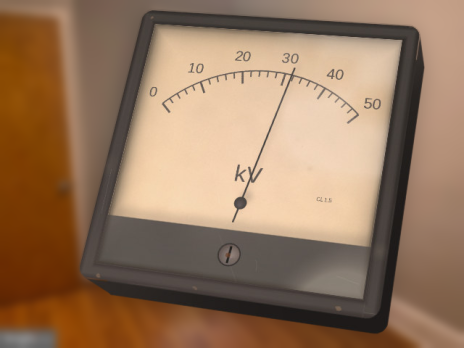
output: 32 kV
